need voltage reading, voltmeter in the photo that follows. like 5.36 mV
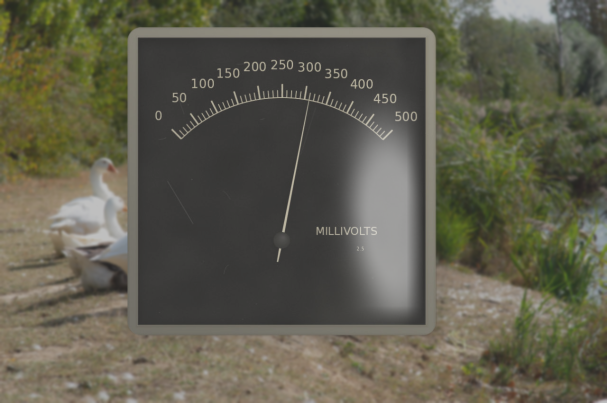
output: 310 mV
